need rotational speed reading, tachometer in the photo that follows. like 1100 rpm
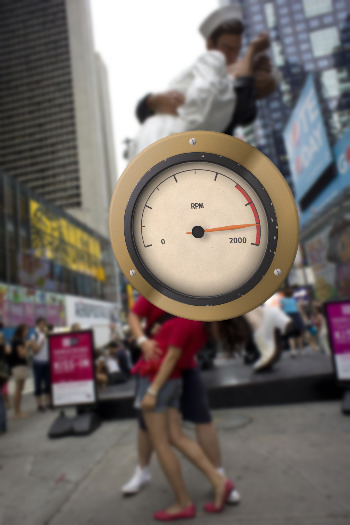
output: 1800 rpm
